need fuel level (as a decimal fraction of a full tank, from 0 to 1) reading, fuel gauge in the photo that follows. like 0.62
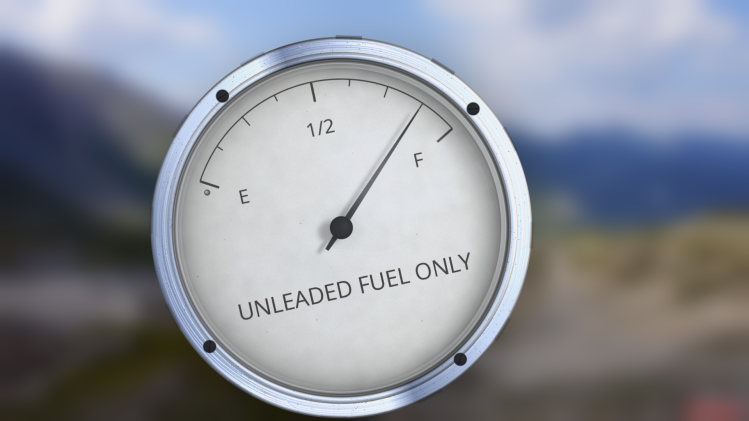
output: 0.875
